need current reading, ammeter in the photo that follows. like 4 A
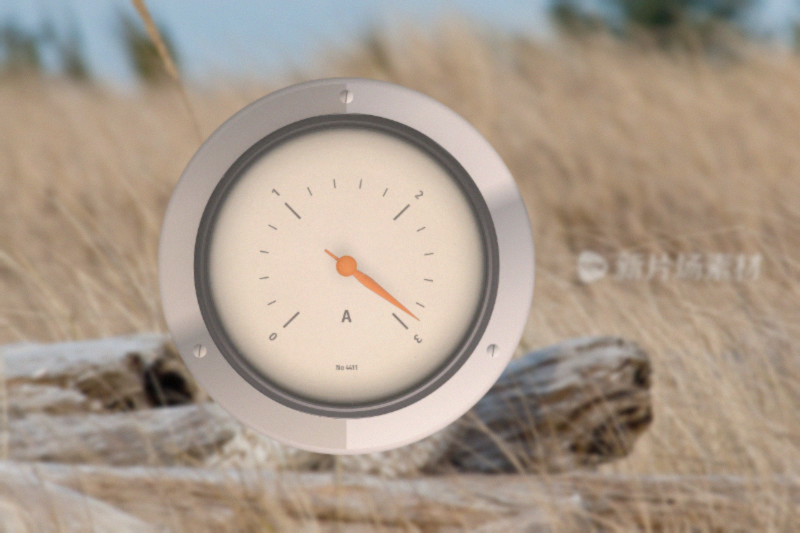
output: 2.9 A
